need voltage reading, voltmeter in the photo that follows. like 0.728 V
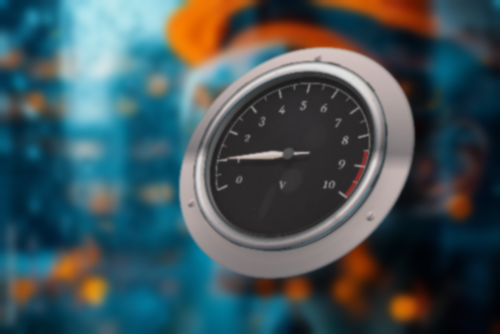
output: 1 V
